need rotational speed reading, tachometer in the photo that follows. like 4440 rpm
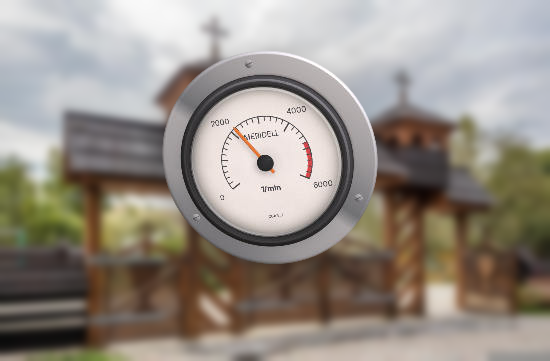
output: 2200 rpm
